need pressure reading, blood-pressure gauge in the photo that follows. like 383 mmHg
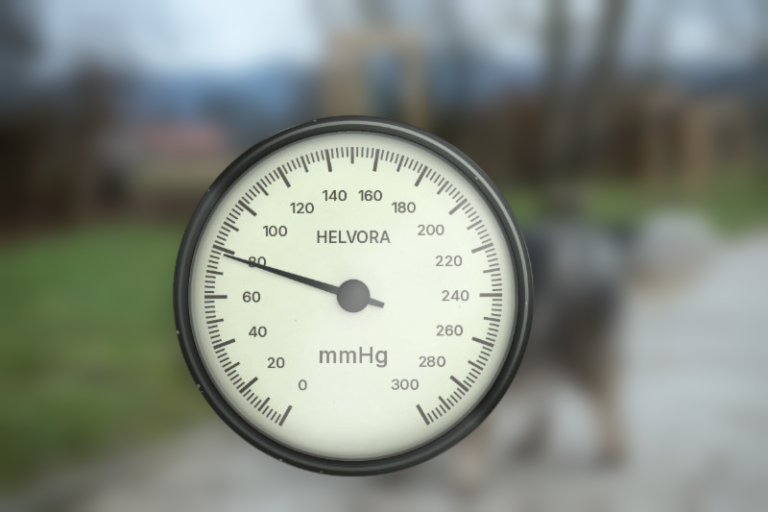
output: 78 mmHg
